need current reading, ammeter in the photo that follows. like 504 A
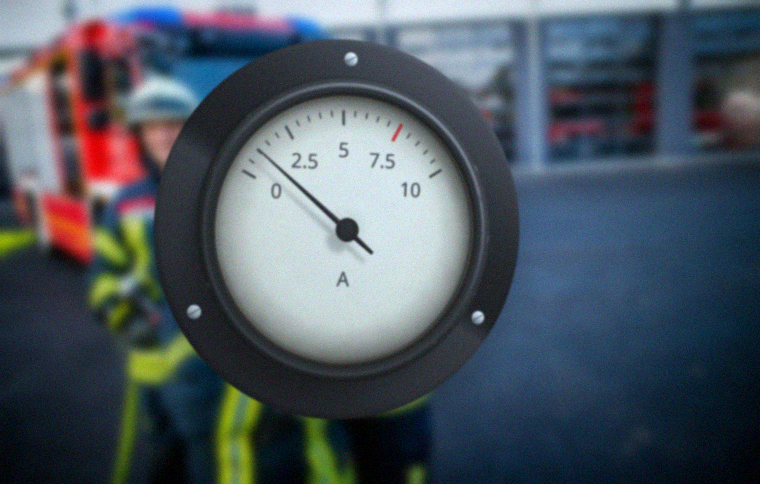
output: 1 A
